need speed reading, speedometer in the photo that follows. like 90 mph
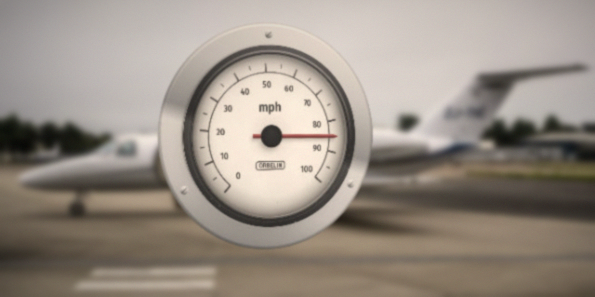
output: 85 mph
